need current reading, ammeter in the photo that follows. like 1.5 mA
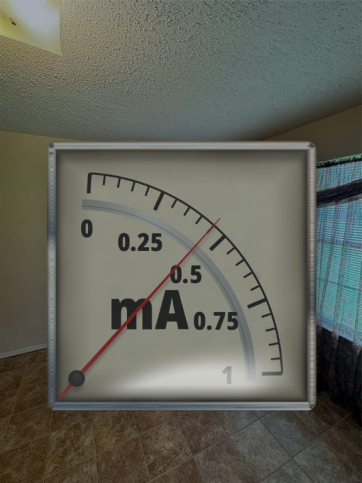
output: 0.45 mA
